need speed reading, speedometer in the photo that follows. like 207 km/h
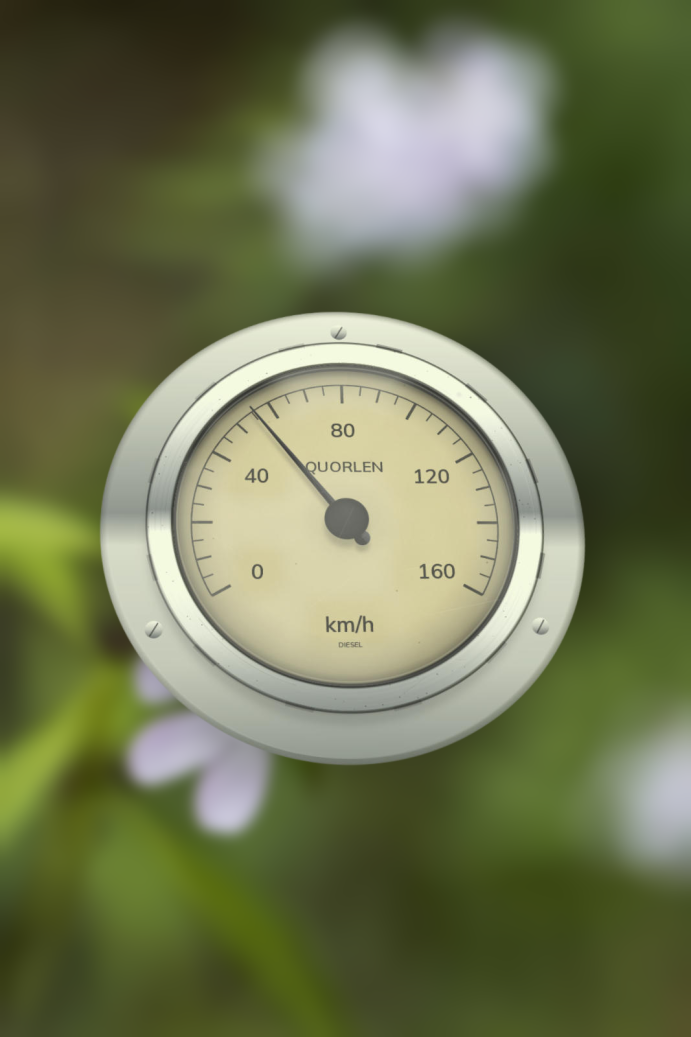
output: 55 km/h
